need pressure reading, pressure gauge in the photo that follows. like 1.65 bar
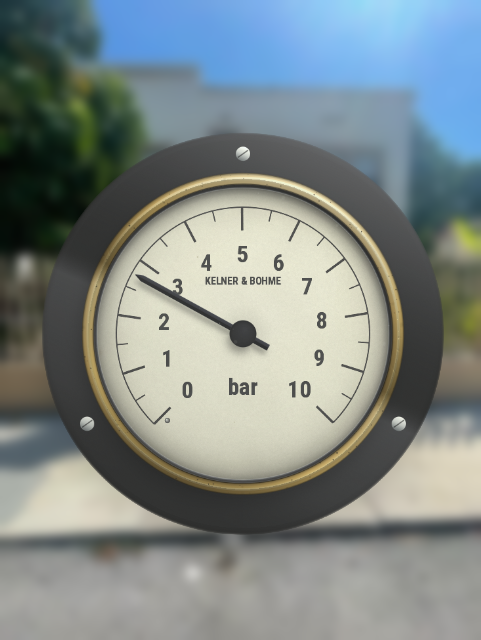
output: 2.75 bar
